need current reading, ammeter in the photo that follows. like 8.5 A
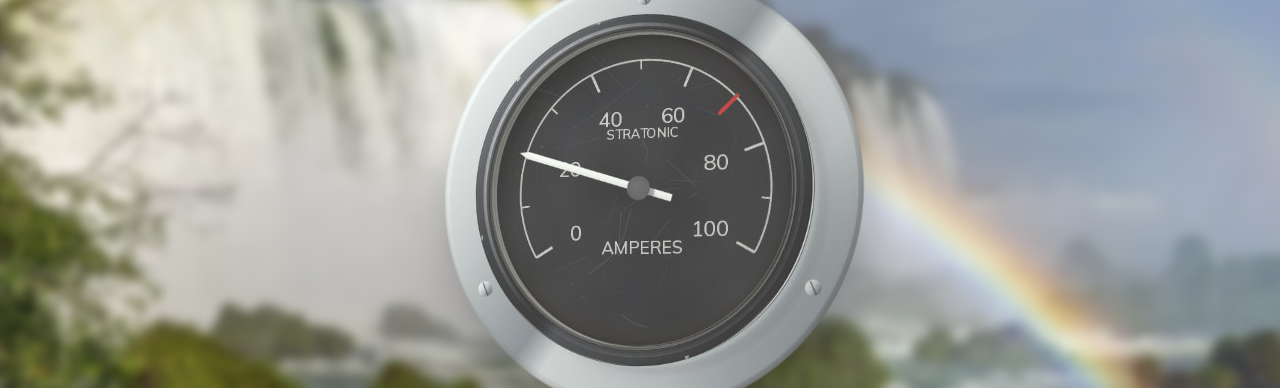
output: 20 A
